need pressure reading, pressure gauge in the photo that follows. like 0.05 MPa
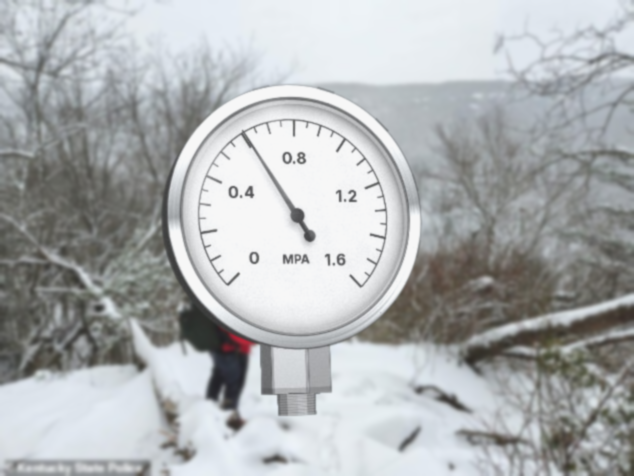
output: 0.6 MPa
